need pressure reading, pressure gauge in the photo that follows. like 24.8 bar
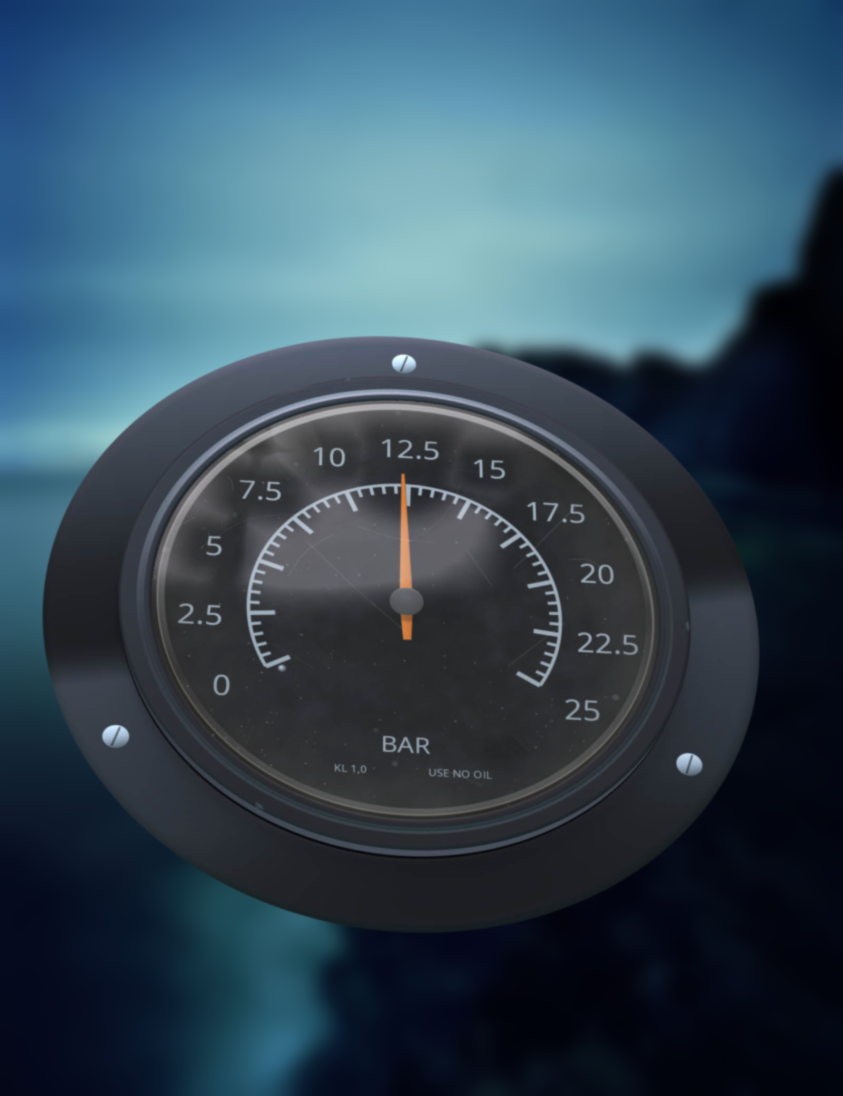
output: 12.25 bar
